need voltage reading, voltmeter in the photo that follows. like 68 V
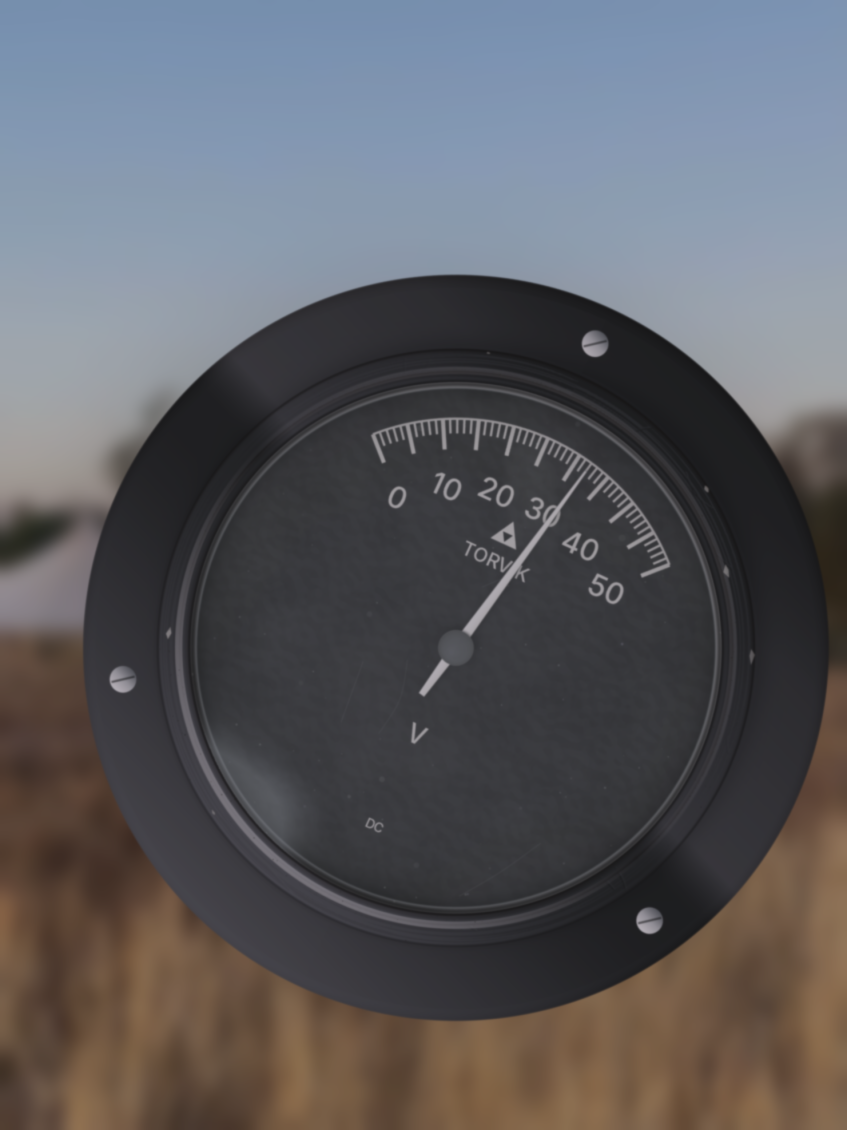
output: 32 V
